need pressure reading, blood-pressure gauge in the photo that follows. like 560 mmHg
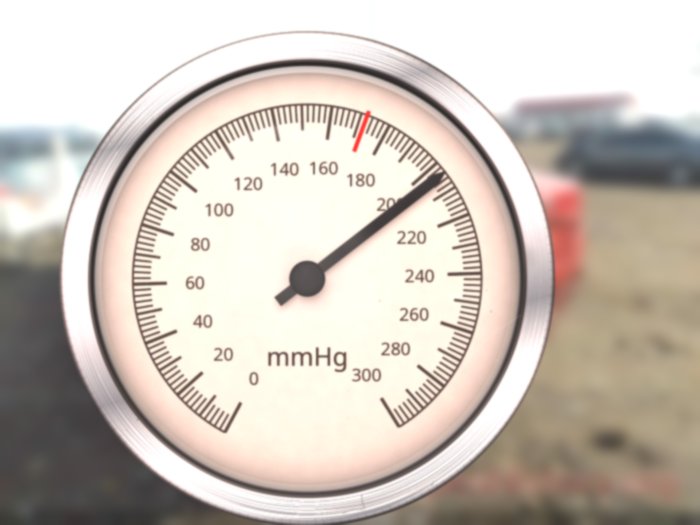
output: 204 mmHg
